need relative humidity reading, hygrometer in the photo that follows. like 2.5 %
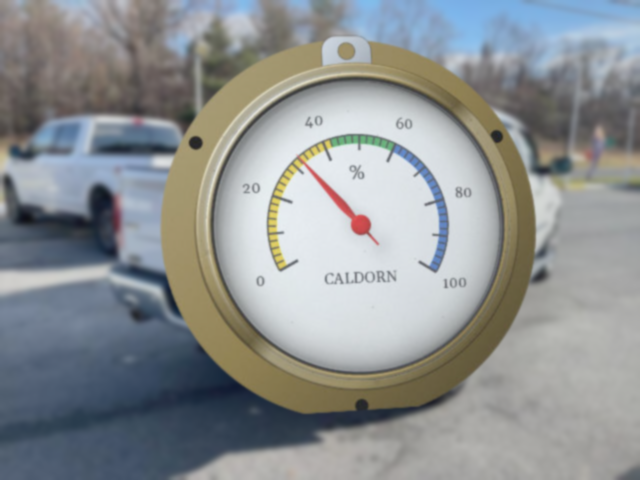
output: 32 %
